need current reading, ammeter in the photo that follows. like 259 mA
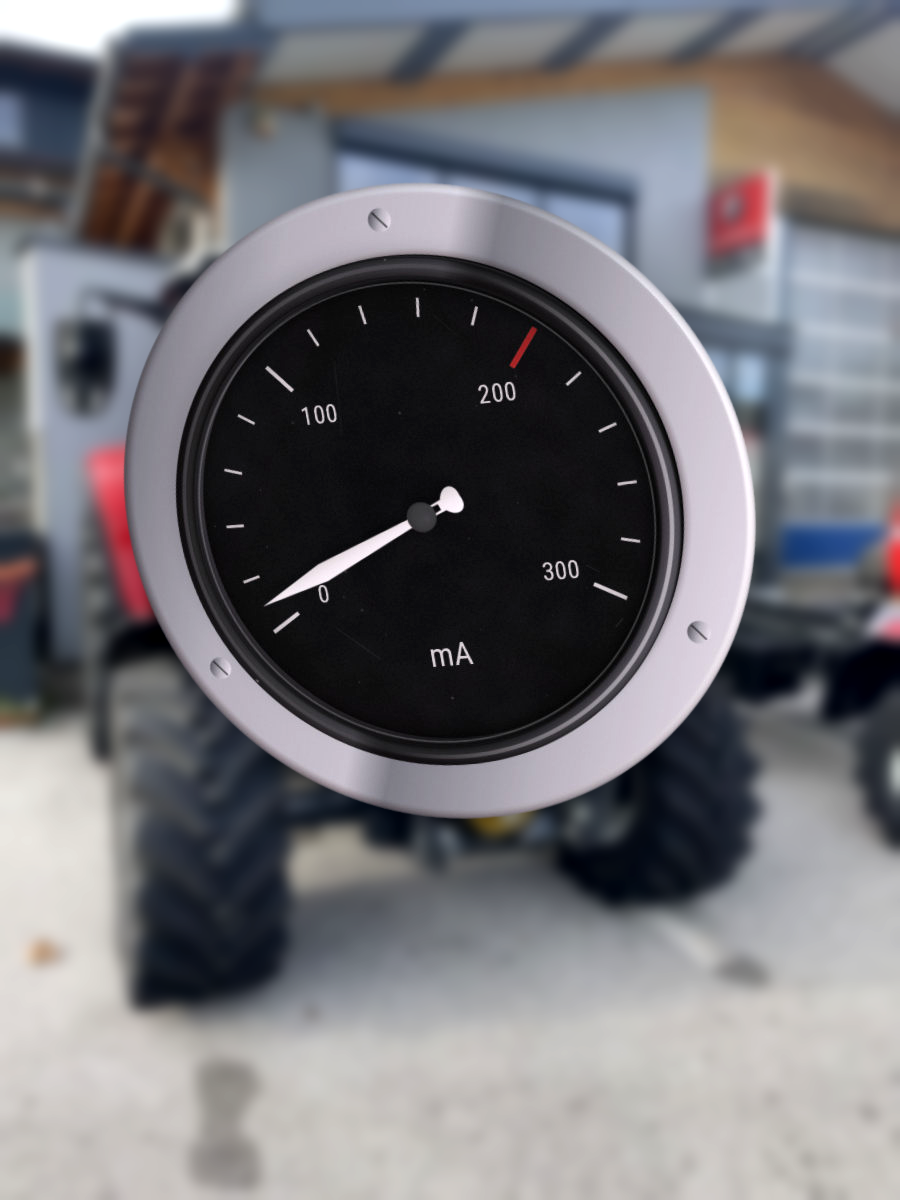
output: 10 mA
